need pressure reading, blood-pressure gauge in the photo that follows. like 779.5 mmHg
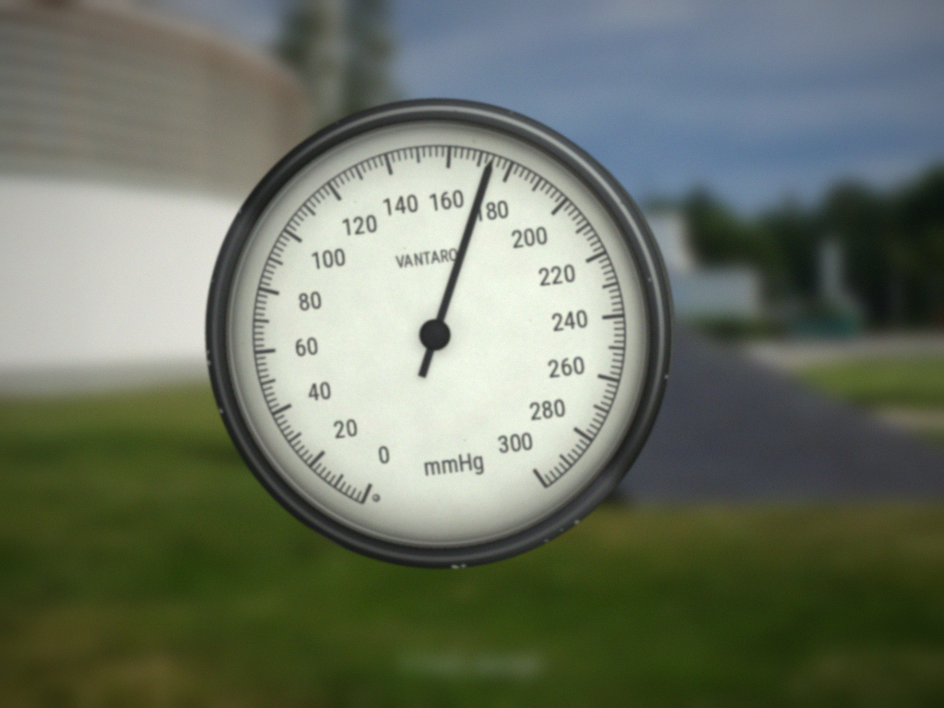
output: 174 mmHg
